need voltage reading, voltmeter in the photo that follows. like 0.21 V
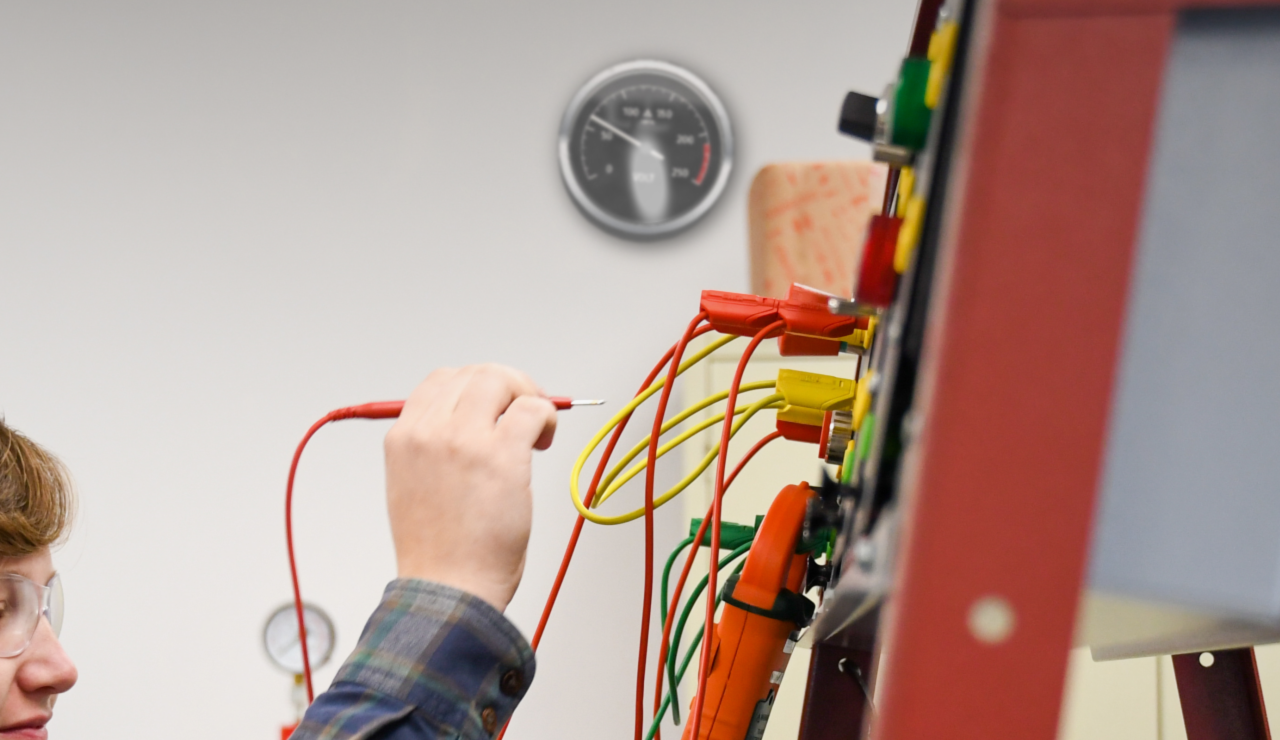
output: 60 V
